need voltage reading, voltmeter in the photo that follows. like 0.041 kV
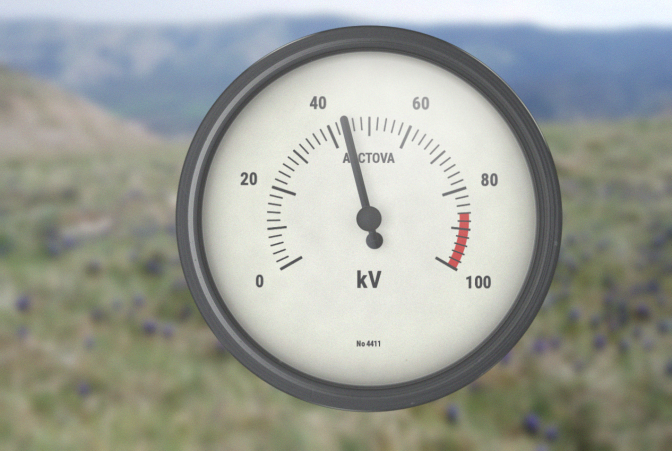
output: 44 kV
